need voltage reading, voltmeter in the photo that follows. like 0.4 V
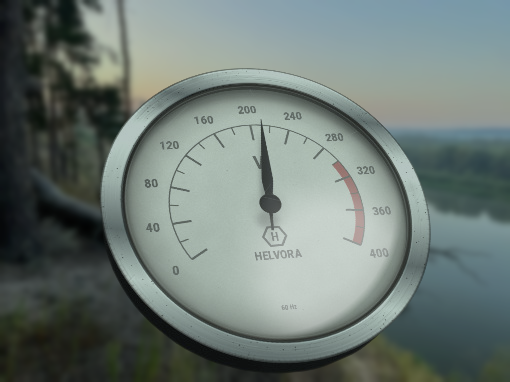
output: 210 V
